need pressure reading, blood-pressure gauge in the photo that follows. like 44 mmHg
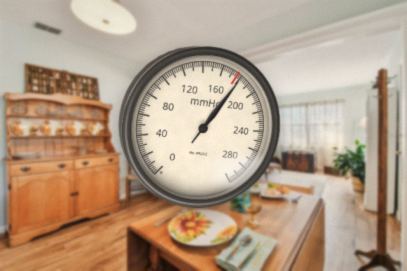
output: 180 mmHg
